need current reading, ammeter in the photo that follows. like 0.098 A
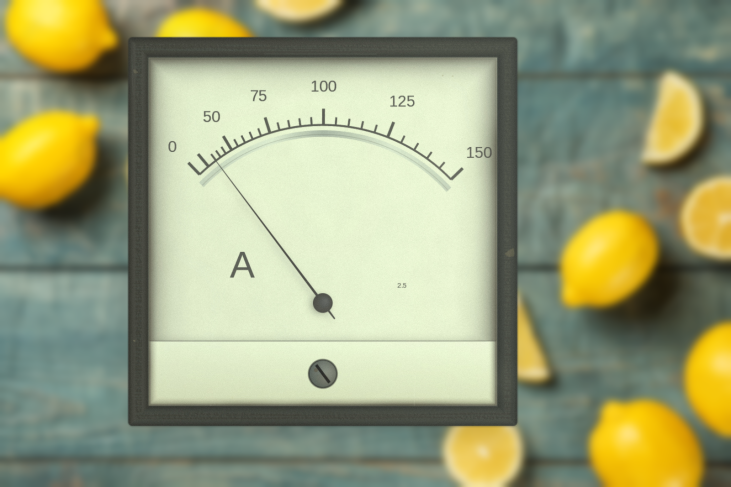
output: 35 A
